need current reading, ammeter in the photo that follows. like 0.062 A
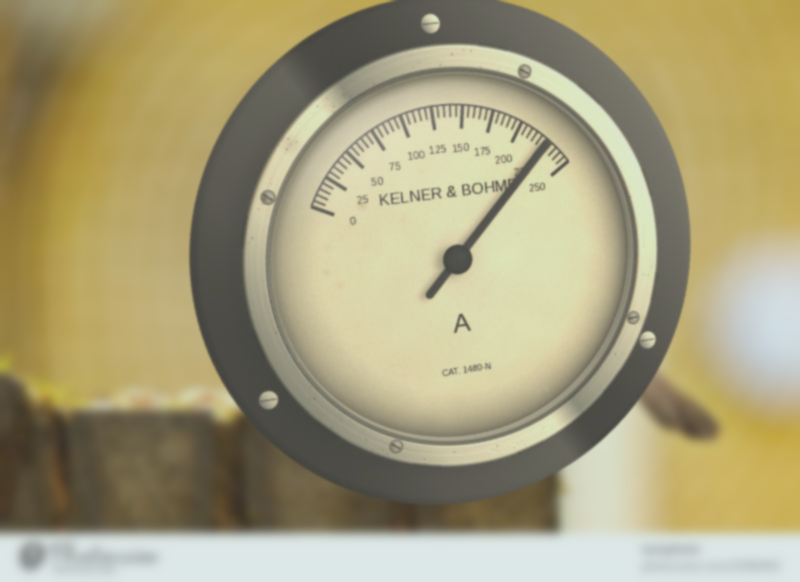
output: 225 A
